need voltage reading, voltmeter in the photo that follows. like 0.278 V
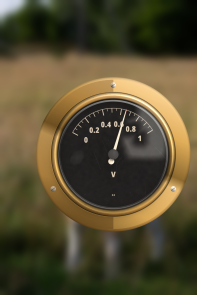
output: 0.65 V
